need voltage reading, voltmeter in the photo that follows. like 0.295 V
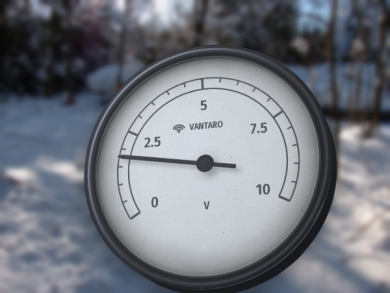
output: 1.75 V
